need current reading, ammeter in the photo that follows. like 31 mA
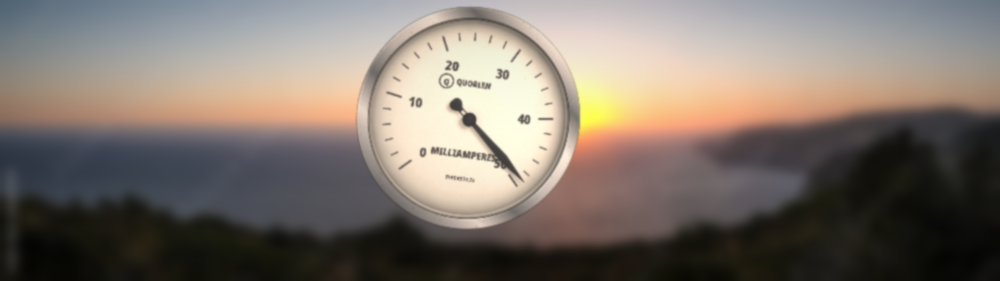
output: 49 mA
